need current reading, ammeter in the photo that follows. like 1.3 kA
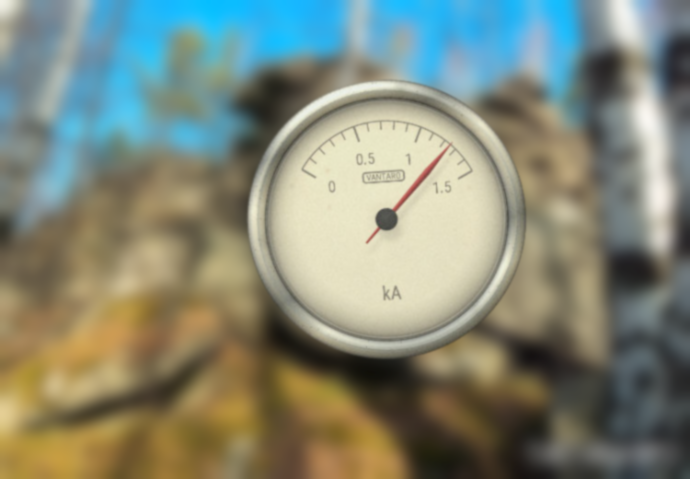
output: 1.25 kA
